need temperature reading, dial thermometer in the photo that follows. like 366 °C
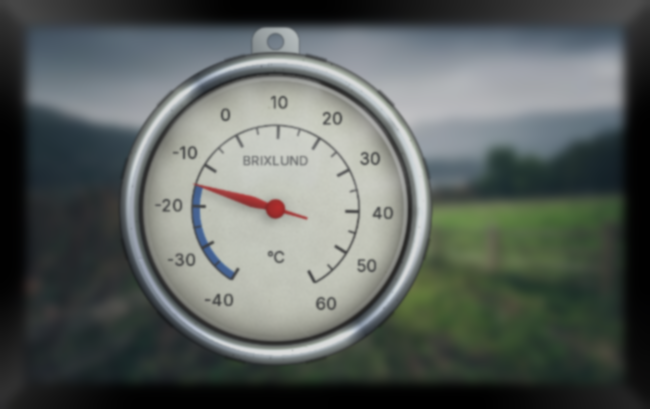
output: -15 °C
